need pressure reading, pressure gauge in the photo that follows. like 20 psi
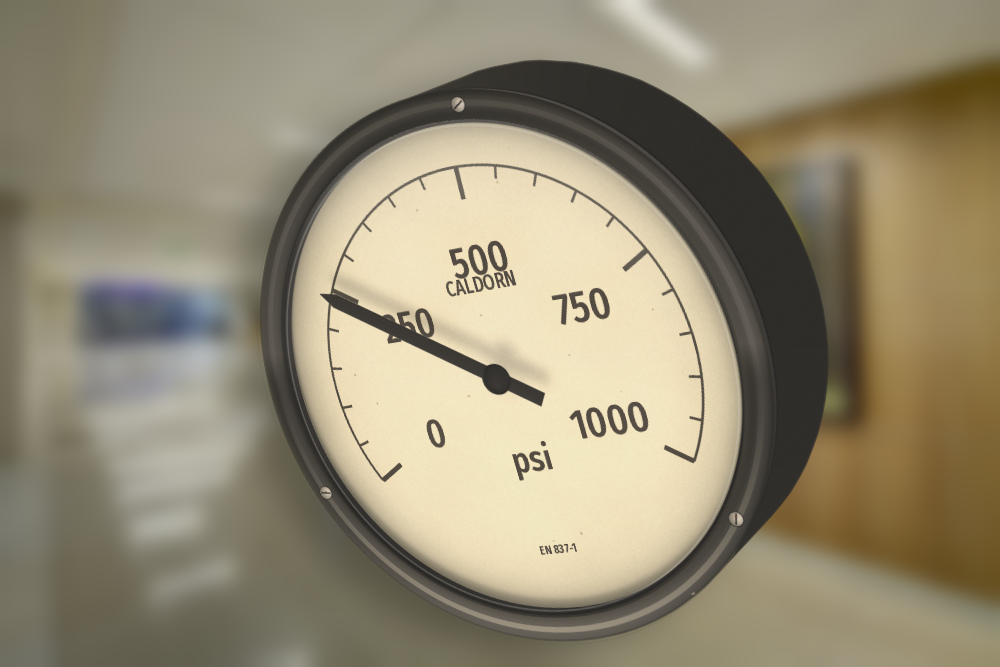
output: 250 psi
